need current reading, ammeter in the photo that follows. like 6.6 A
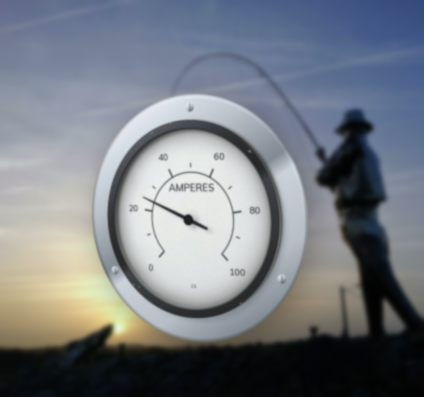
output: 25 A
